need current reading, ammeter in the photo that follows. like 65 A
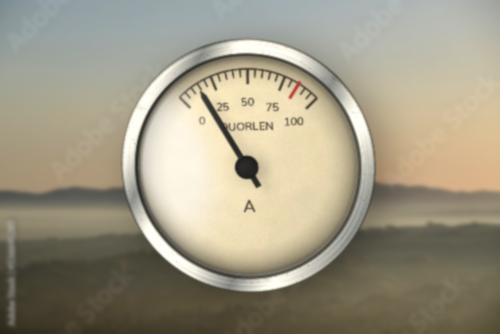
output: 15 A
